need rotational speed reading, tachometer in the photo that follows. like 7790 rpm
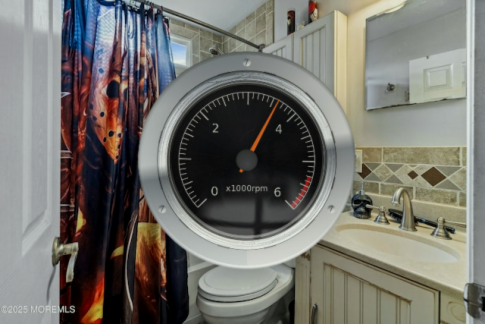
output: 3600 rpm
